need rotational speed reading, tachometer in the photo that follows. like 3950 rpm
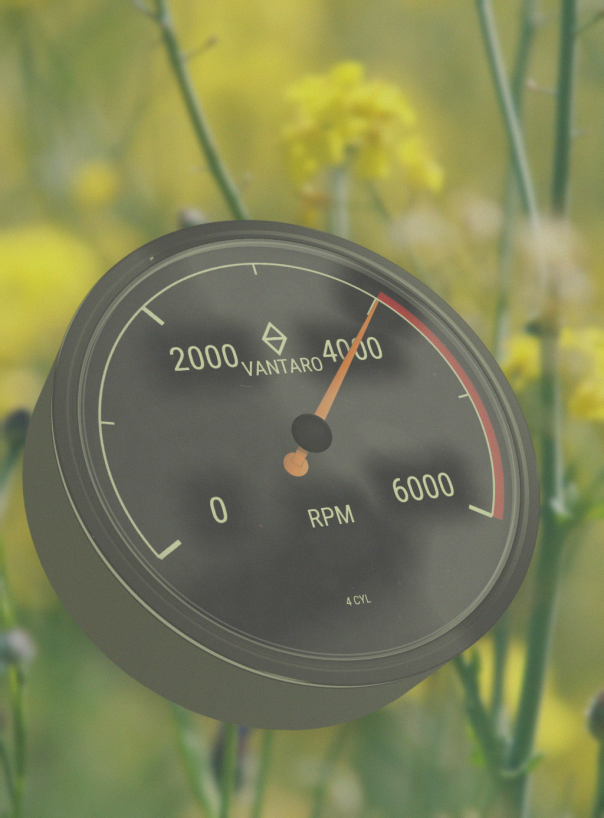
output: 4000 rpm
